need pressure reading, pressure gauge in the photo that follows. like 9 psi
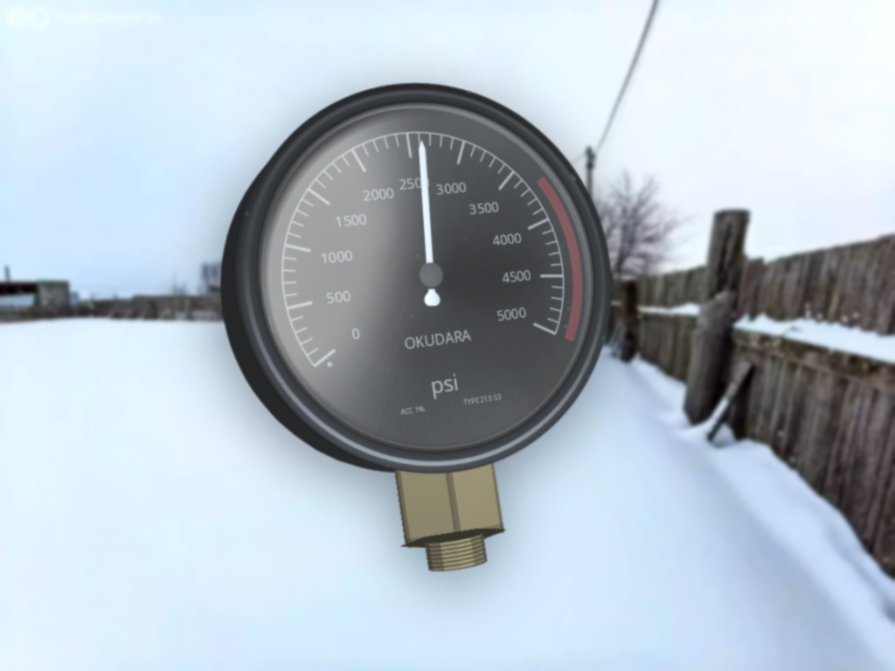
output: 2600 psi
